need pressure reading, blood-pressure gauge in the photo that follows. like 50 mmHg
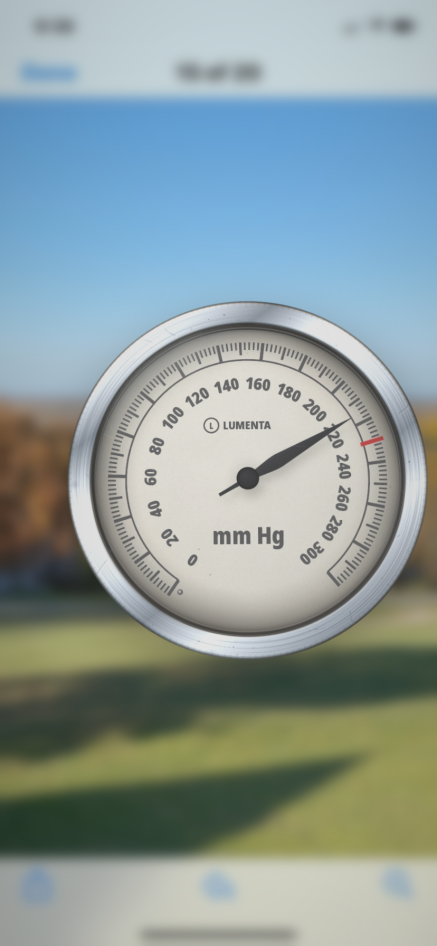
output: 216 mmHg
